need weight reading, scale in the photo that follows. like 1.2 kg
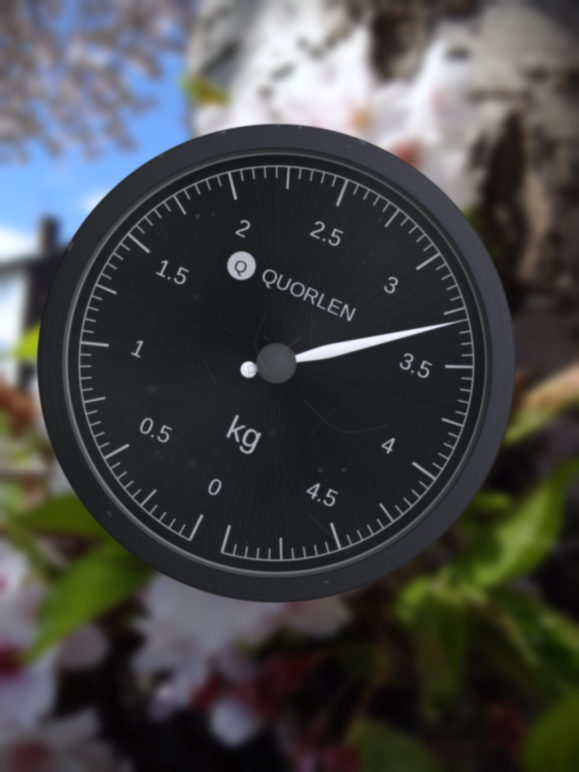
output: 3.3 kg
